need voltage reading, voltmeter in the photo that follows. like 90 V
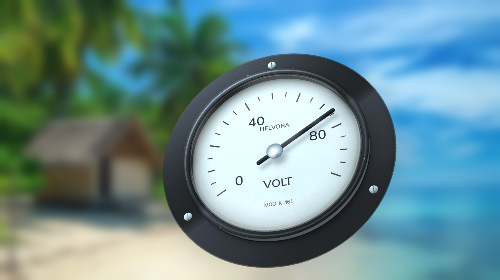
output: 75 V
